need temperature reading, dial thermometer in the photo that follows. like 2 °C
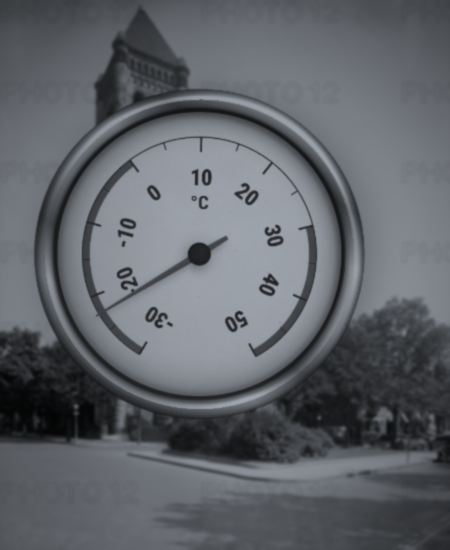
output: -22.5 °C
